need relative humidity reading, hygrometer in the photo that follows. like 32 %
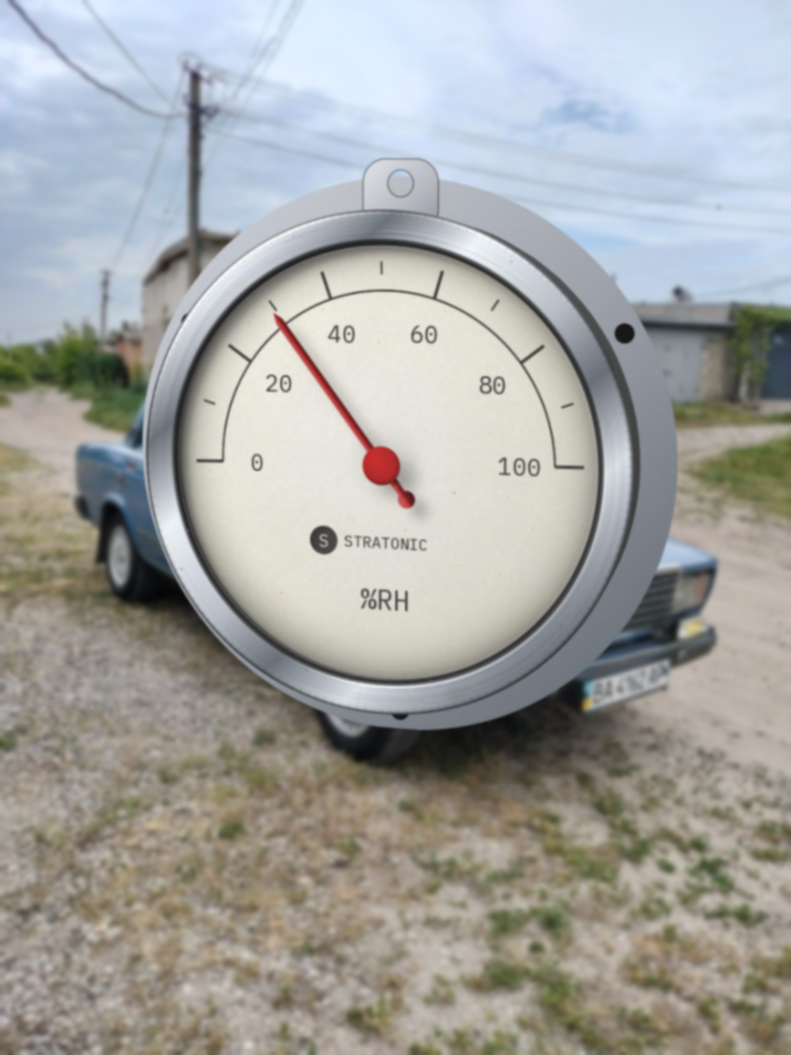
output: 30 %
